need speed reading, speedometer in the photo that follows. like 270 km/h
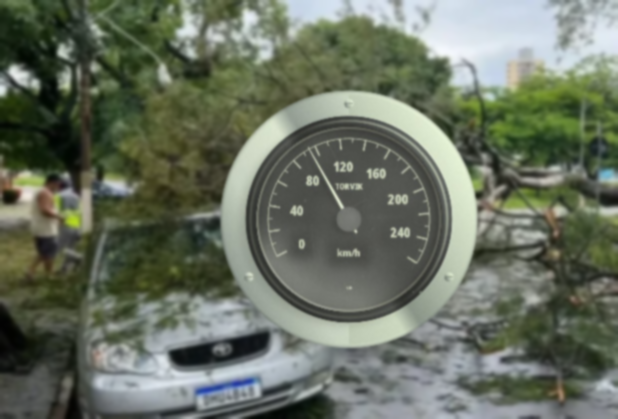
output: 95 km/h
